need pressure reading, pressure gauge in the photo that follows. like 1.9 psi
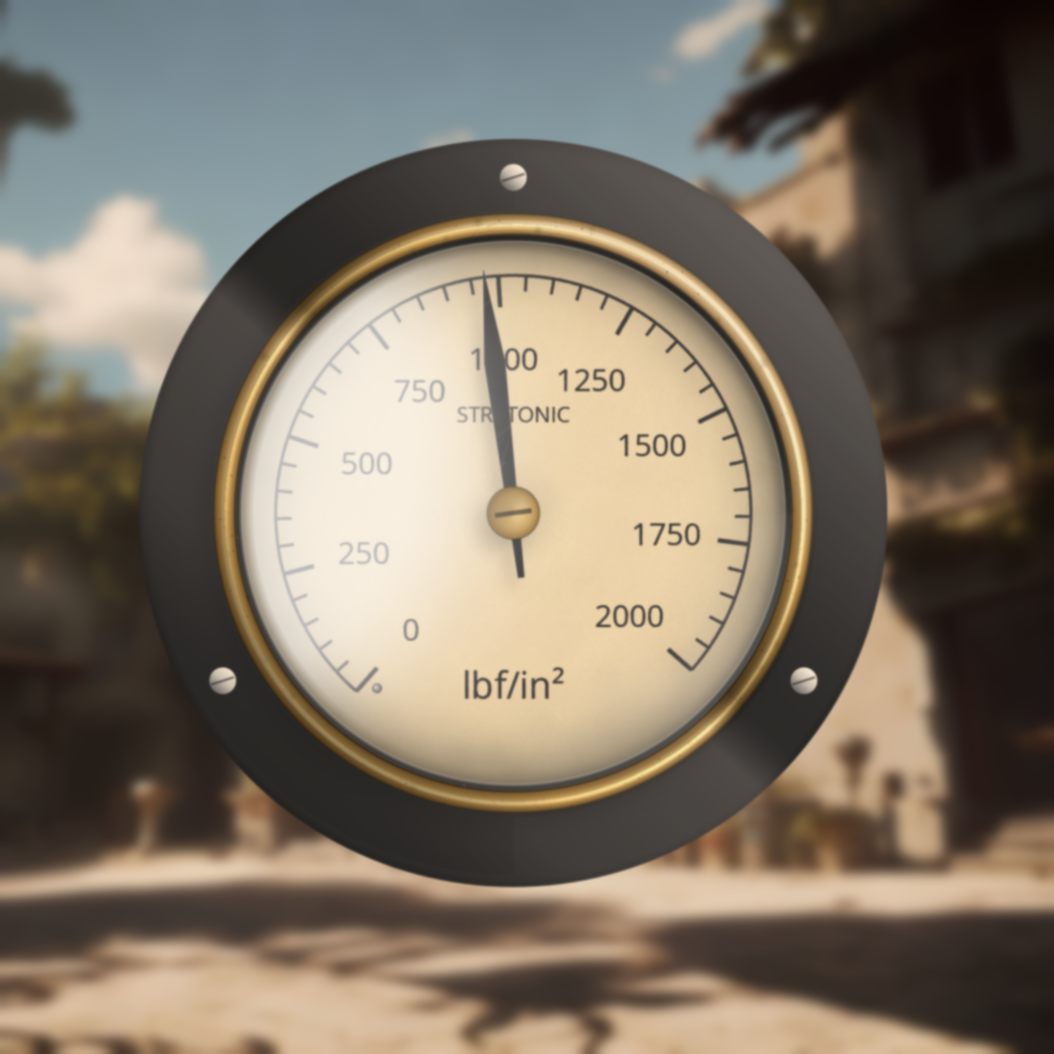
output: 975 psi
